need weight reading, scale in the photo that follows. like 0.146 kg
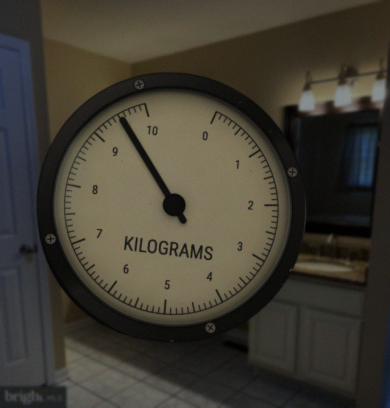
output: 9.5 kg
